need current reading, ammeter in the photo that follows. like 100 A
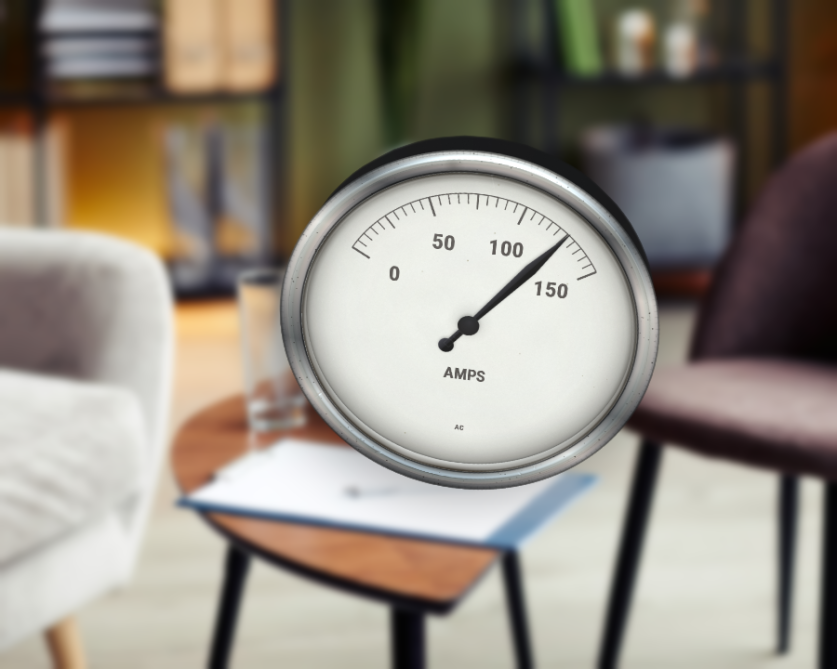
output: 125 A
